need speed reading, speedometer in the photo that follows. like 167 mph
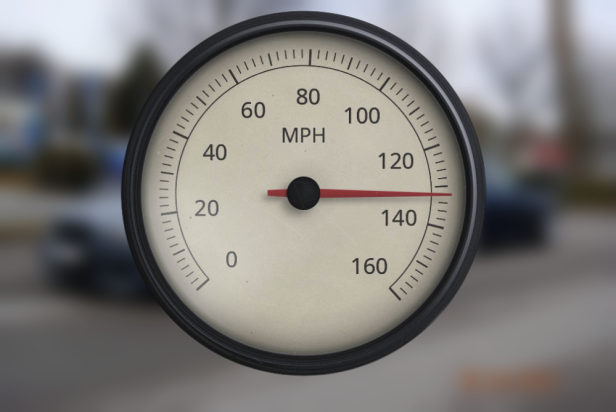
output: 132 mph
